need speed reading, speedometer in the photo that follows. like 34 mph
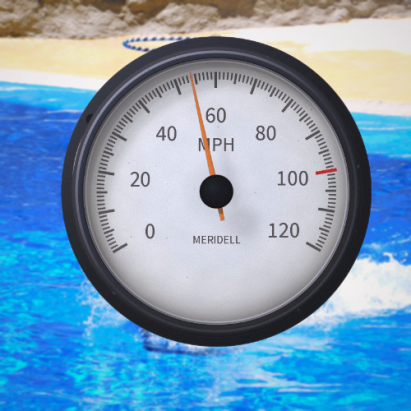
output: 54 mph
